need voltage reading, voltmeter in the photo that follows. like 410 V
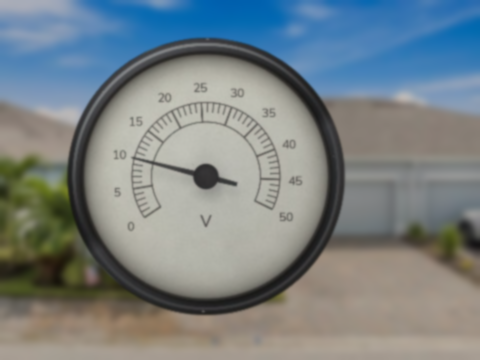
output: 10 V
